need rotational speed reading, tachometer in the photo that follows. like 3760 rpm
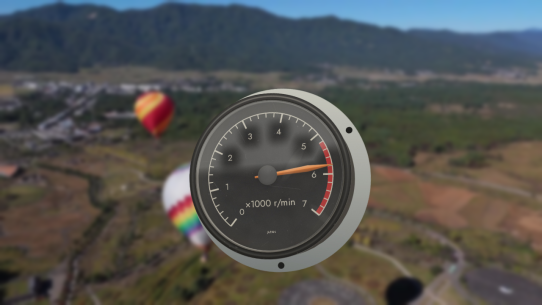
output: 5800 rpm
